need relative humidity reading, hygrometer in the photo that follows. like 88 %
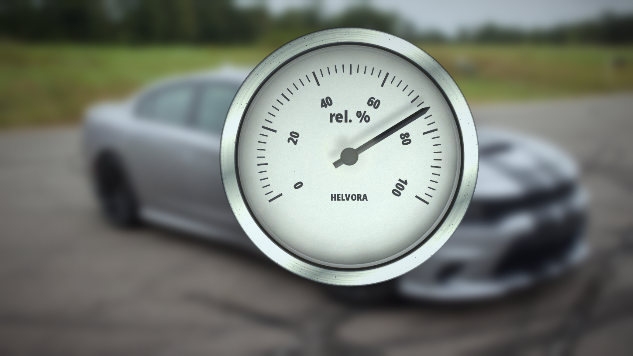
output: 74 %
